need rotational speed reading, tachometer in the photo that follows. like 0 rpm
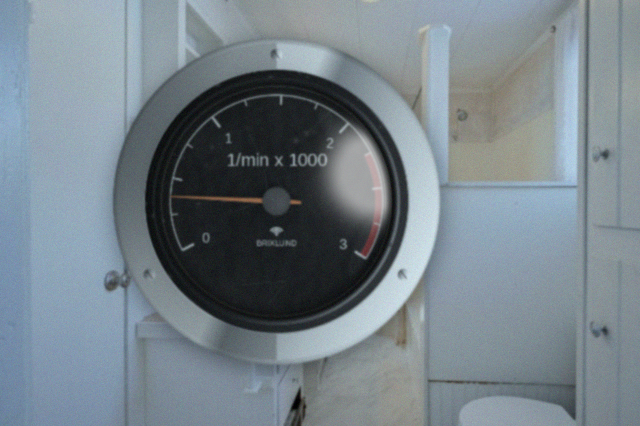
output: 375 rpm
